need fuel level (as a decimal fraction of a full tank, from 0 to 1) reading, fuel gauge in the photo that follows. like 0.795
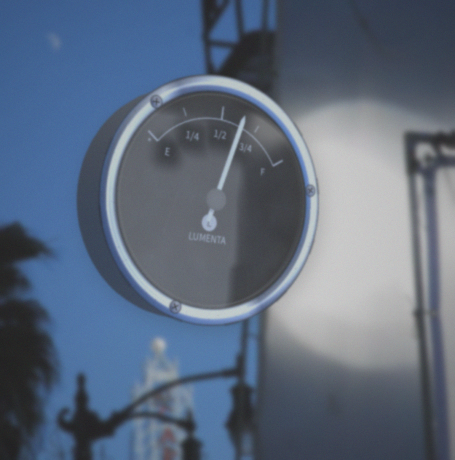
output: 0.625
